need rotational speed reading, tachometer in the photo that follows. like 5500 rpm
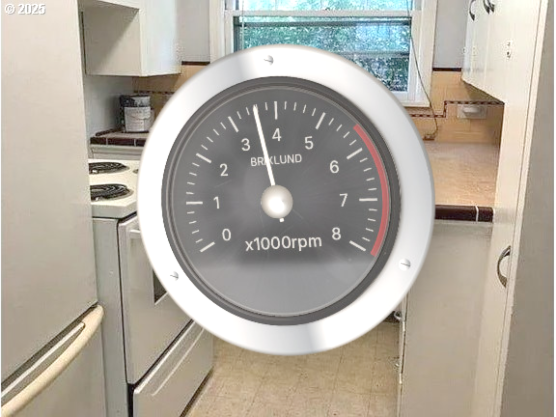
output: 3600 rpm
